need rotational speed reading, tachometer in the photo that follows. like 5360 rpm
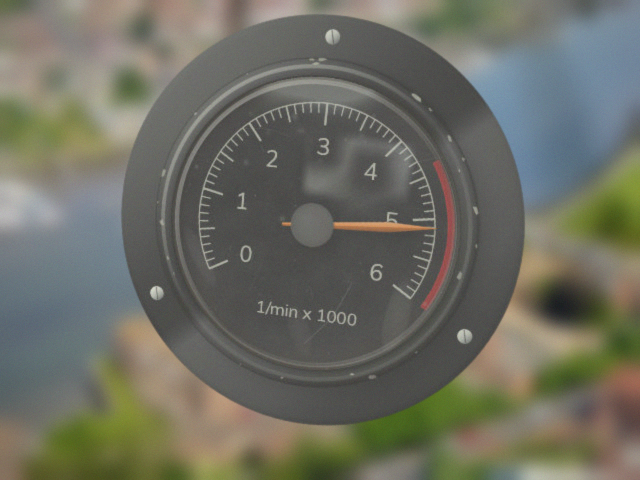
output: 5100 rpm
